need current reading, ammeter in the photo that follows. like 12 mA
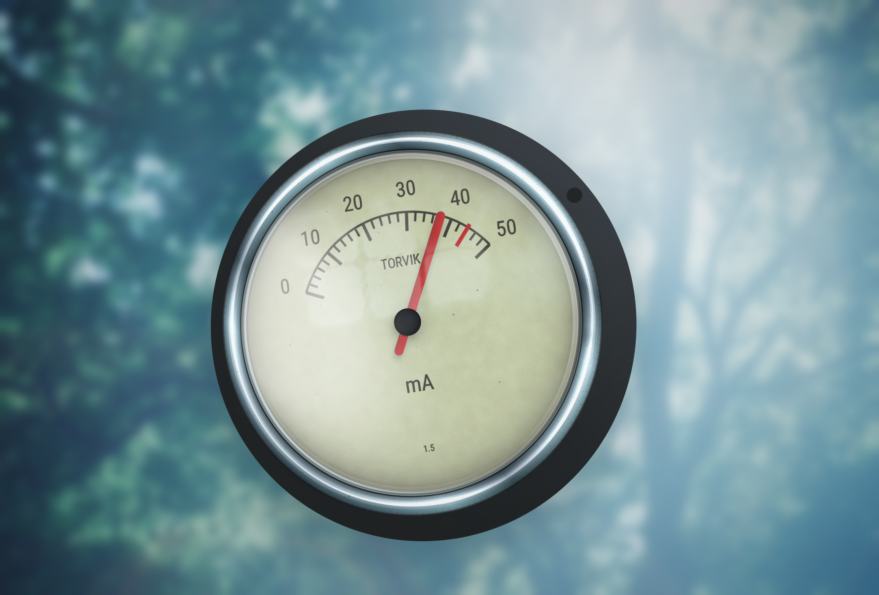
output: 38 mA
